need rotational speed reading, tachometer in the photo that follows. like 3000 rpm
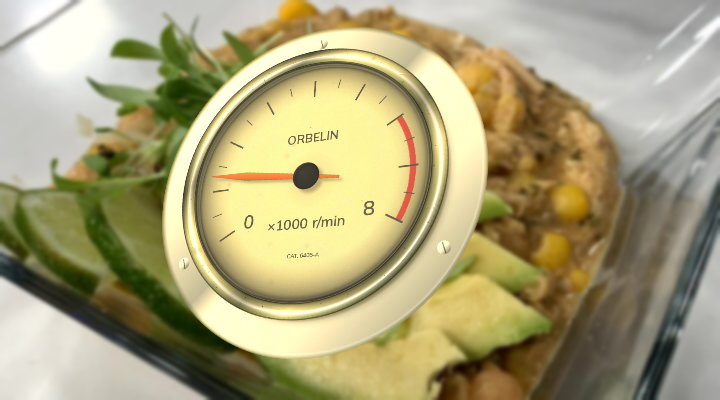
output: 1250 rpm
